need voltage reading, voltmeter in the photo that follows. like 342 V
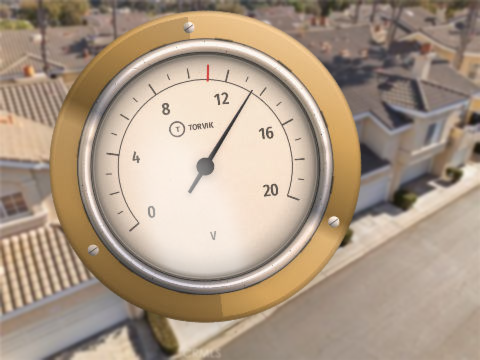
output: 13.5 V
